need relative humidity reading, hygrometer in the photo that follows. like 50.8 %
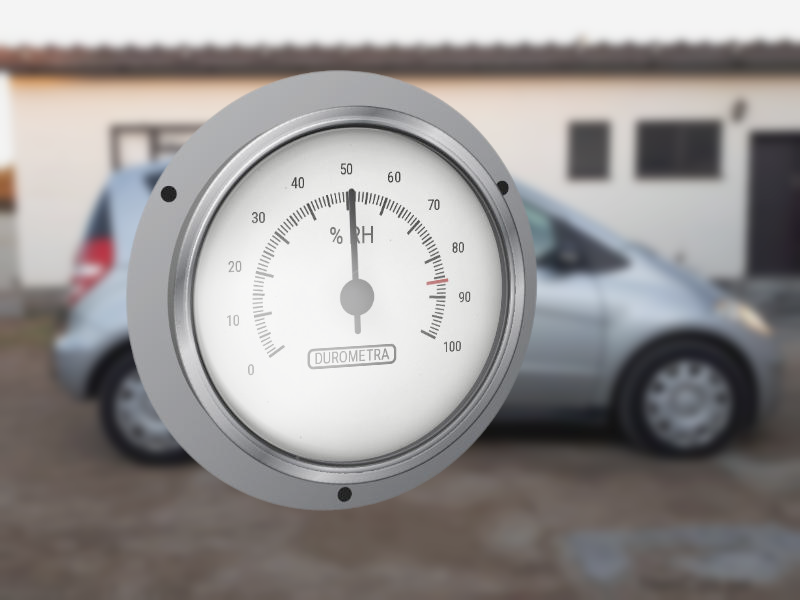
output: 50 %
